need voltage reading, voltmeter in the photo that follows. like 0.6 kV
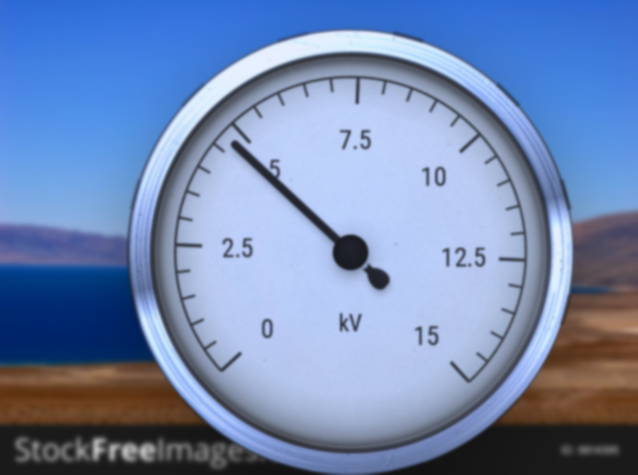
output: 4.75 kV
